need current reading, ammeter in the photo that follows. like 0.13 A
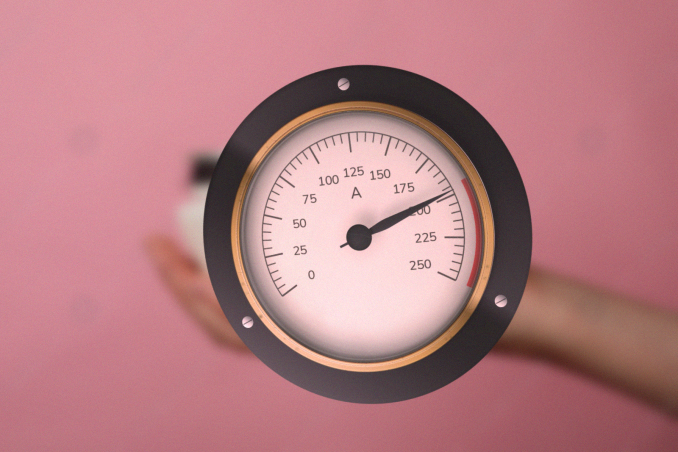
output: 197.5 A
